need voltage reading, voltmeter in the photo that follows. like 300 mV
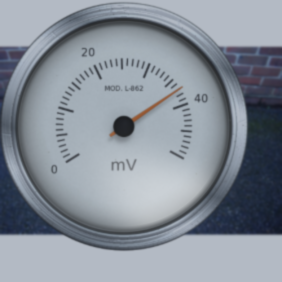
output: 37 mV
